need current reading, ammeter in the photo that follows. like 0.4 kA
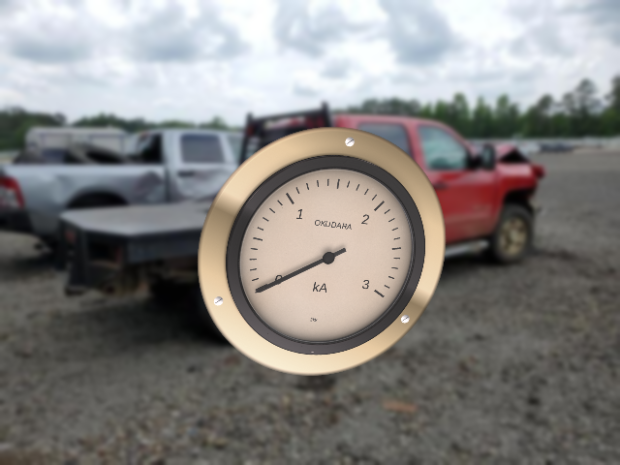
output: 0 kA
